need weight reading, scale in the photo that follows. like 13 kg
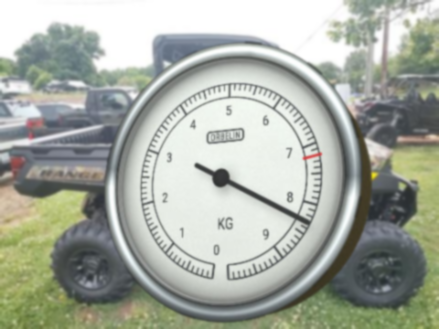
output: 8.3 kg
